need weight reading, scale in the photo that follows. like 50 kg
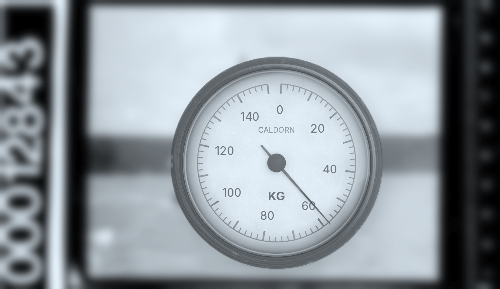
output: 58 kg
